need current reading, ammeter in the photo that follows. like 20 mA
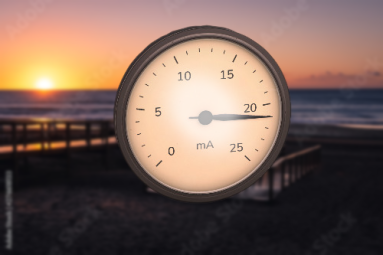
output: 21 mA
